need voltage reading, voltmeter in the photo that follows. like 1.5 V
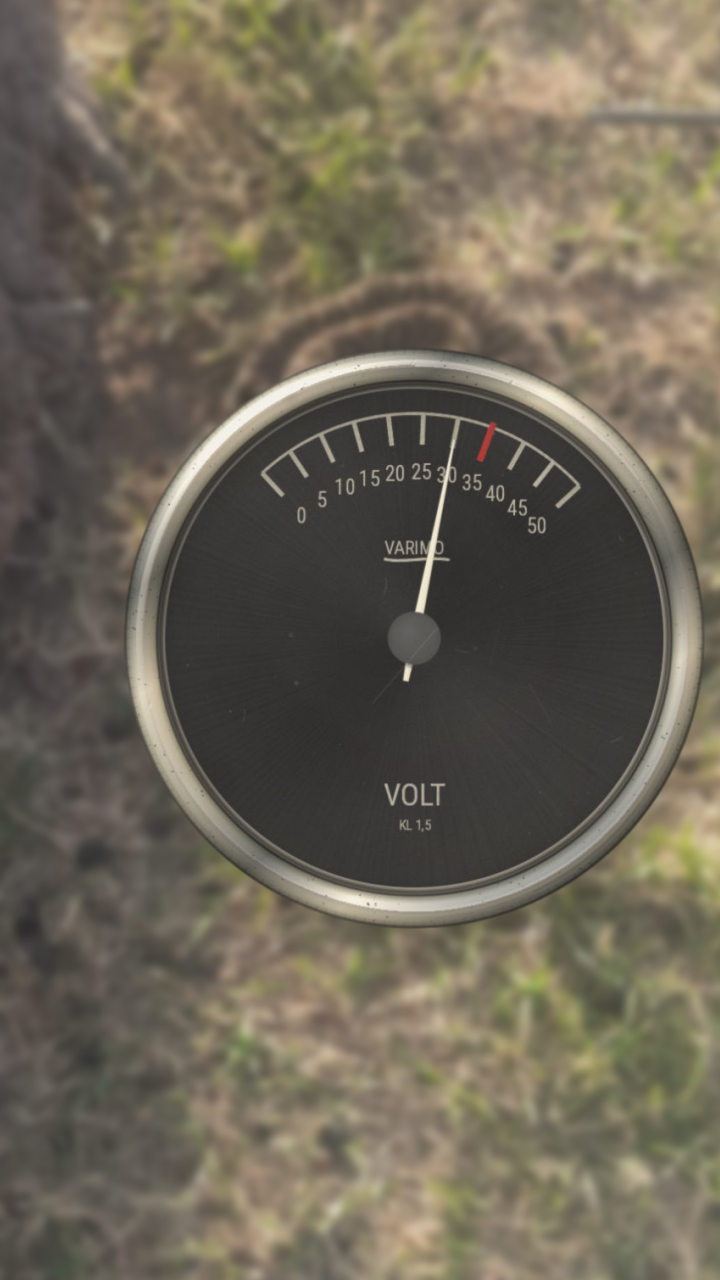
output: 30 V
